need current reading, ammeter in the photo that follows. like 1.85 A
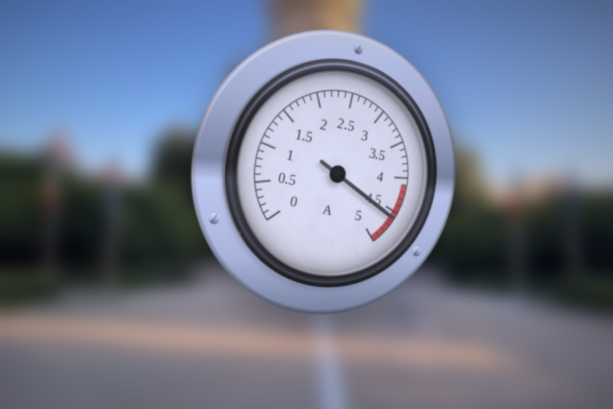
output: 4.6 A
